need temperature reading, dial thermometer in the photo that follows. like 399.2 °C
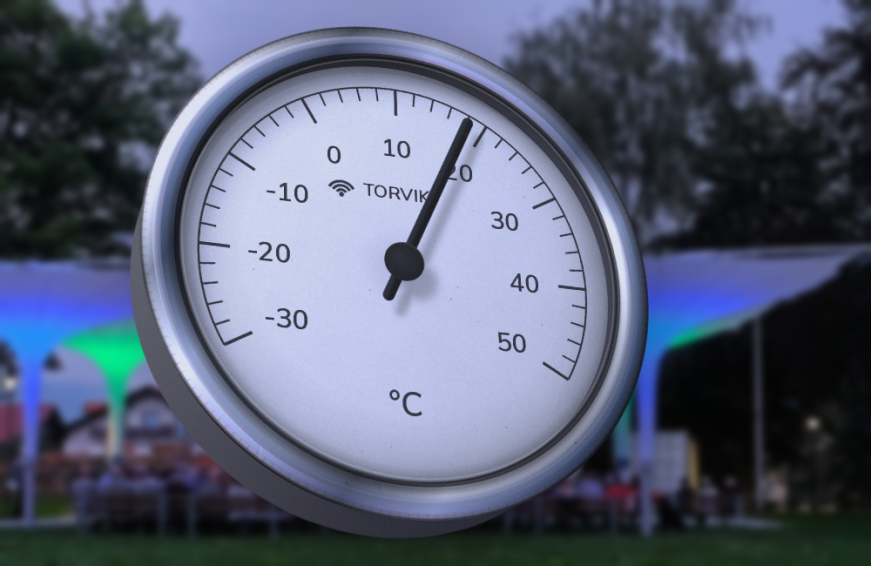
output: 18 °C
